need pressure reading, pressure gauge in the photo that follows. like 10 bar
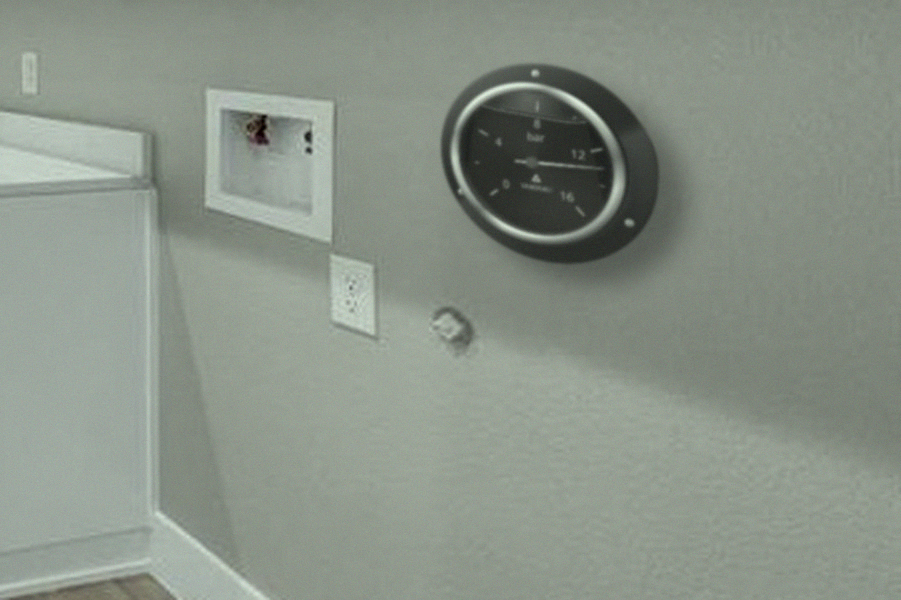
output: 13 bar
